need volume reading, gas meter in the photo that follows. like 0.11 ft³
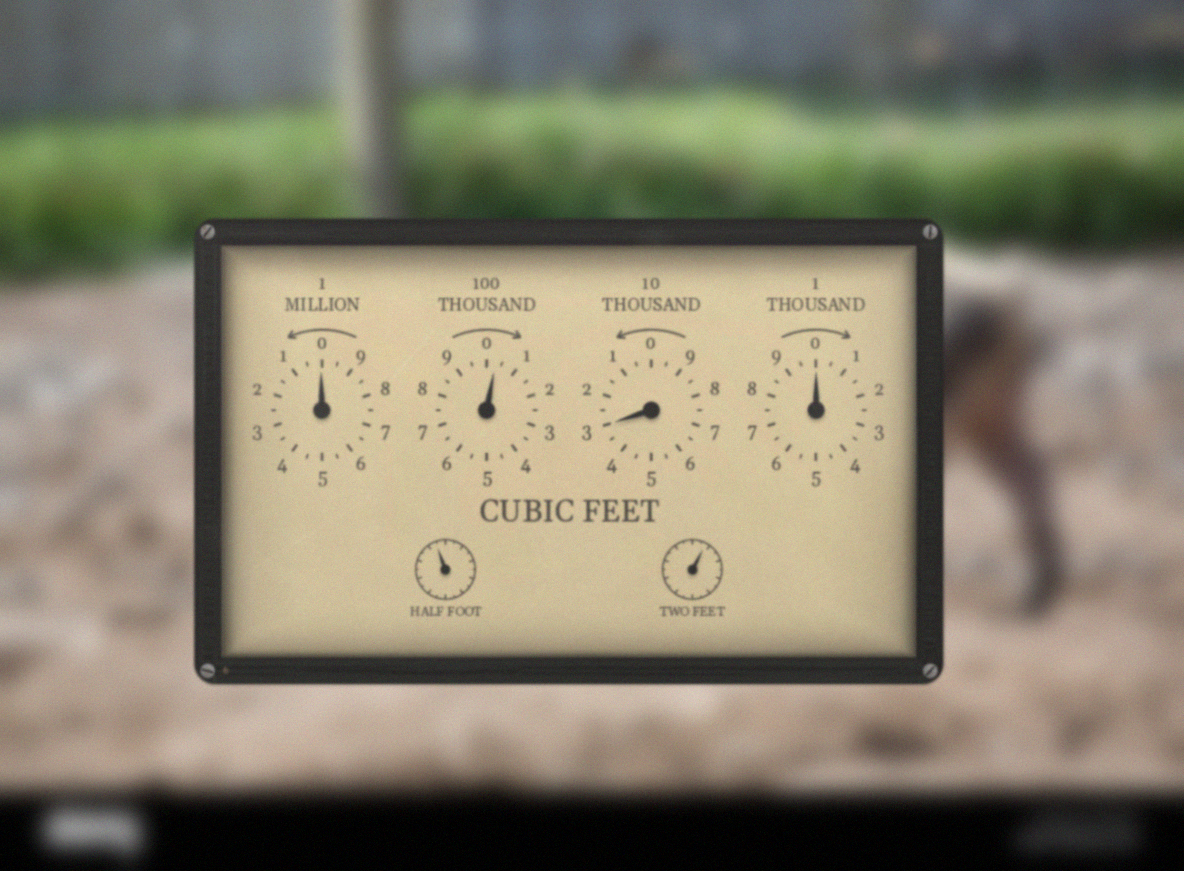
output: 3000 ft³
